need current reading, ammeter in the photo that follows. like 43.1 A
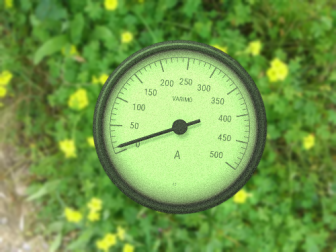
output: 10 A
